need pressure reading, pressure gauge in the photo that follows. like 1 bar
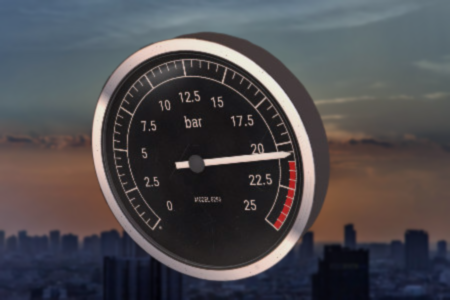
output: 20.5 bar
